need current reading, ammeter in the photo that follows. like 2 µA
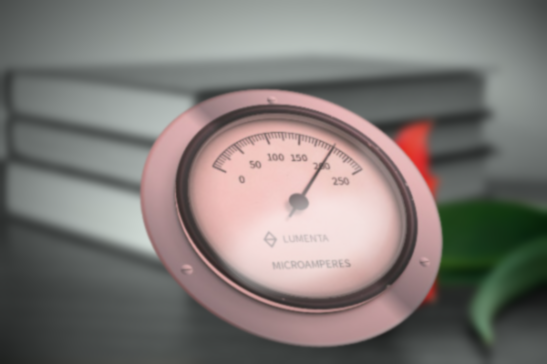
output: 200 µA
